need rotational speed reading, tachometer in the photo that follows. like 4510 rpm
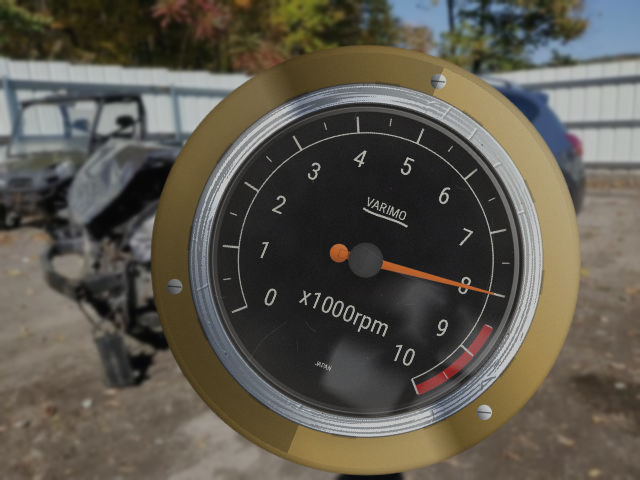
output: 8000 rpm
